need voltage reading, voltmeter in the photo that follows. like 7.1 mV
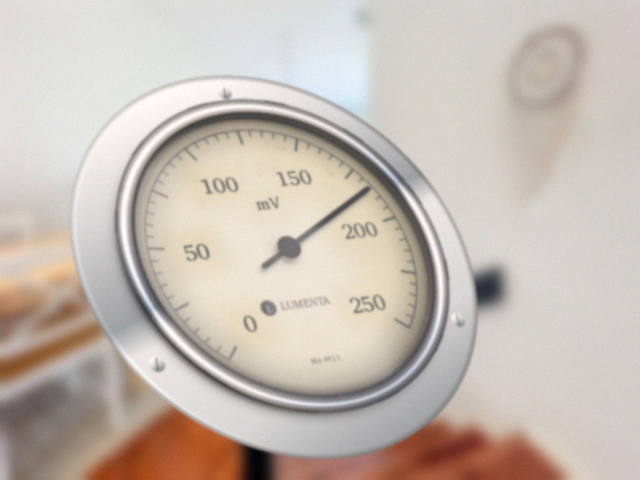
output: 185 mV
